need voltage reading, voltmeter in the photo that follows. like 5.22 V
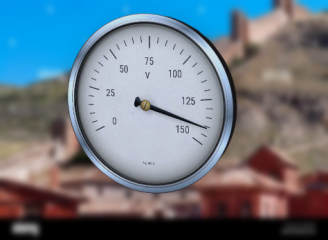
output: 140 V
